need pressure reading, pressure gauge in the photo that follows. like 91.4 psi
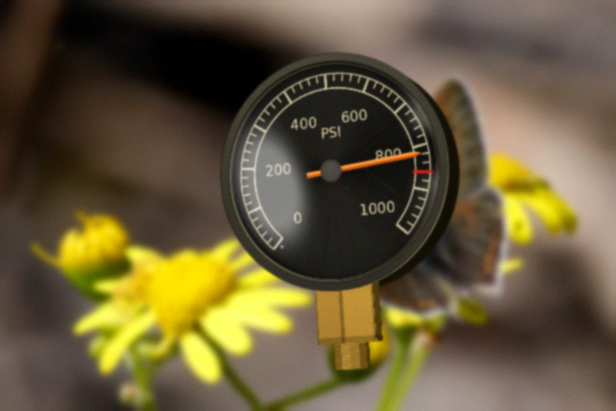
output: 820 psi
